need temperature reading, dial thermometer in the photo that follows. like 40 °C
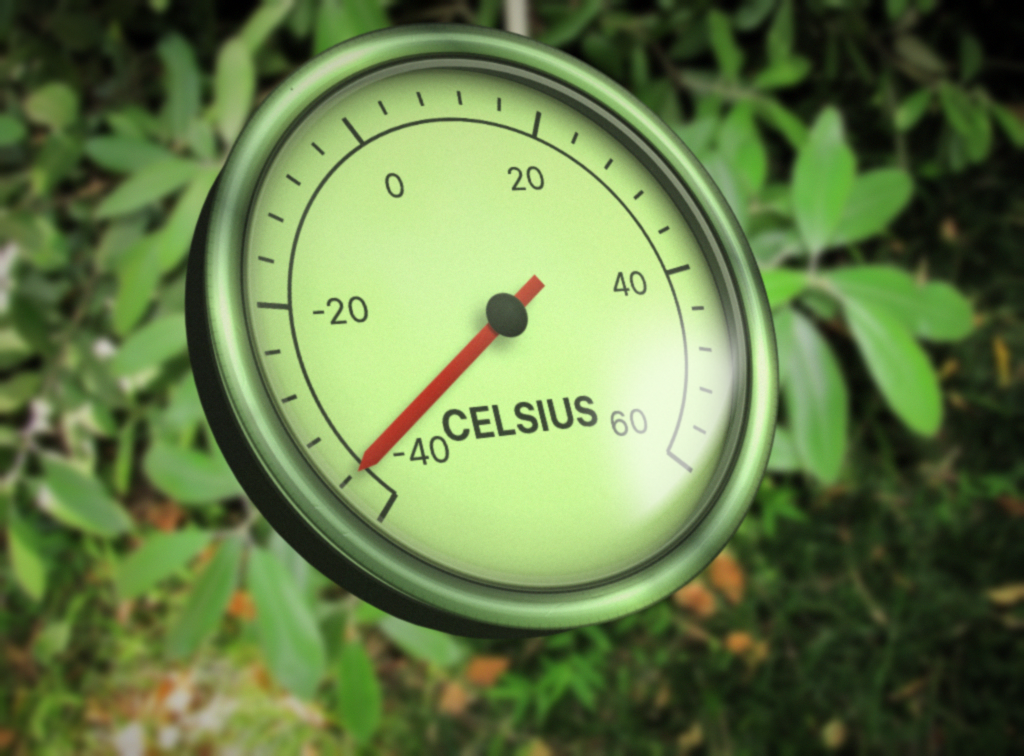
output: -36 °C
